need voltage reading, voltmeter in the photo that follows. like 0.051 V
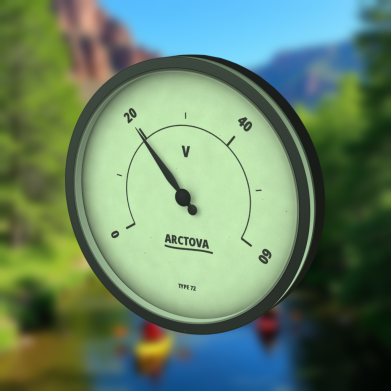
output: 20 V
